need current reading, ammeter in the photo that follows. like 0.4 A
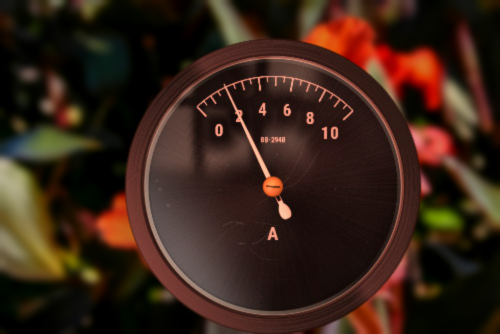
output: 2 A
